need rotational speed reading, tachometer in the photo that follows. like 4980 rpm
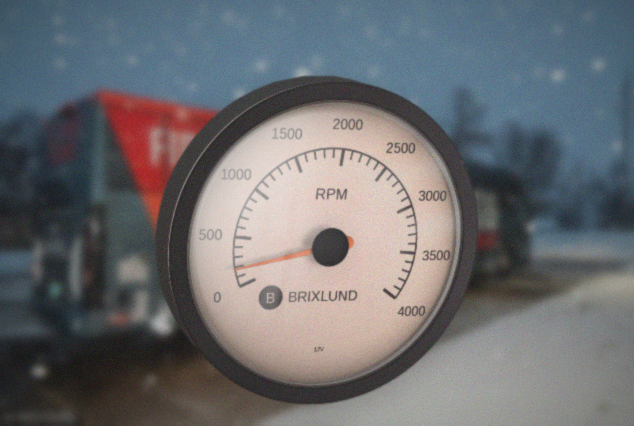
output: 200 rpm
